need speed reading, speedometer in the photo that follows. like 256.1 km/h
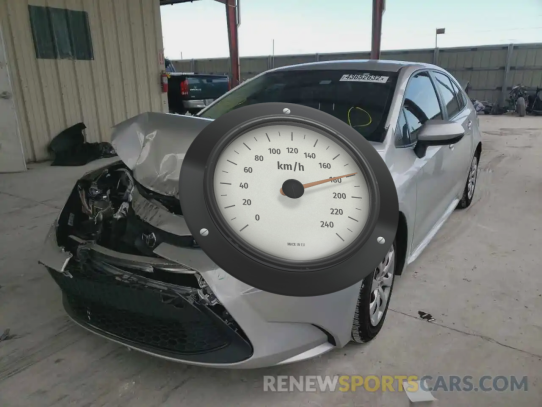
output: 180 km/h
